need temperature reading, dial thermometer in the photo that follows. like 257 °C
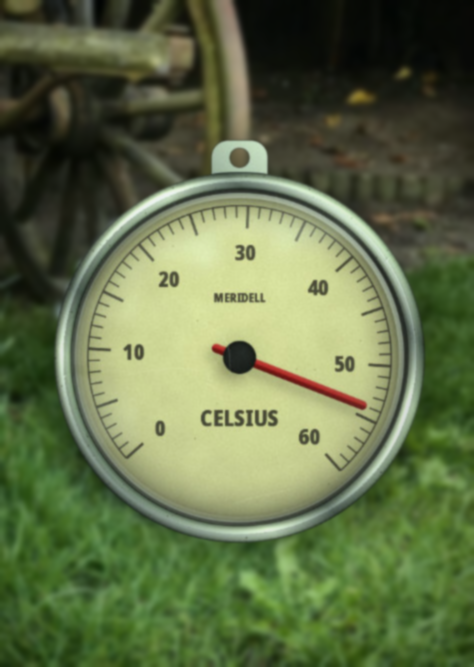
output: 54 °C
